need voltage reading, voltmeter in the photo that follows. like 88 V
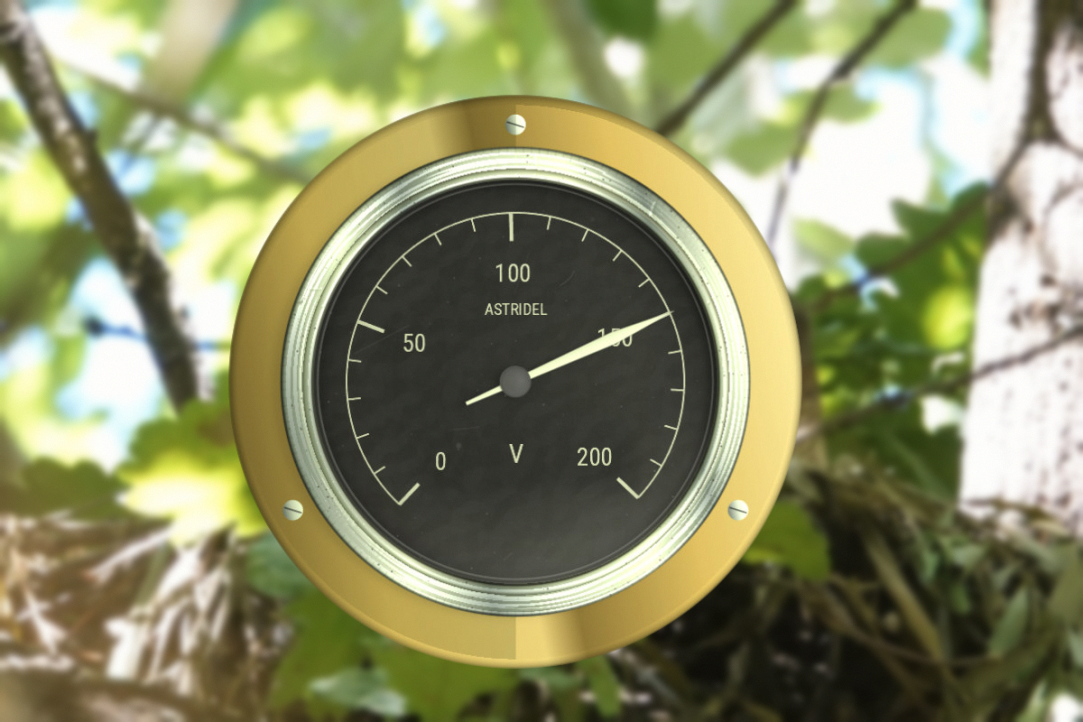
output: 150 V
